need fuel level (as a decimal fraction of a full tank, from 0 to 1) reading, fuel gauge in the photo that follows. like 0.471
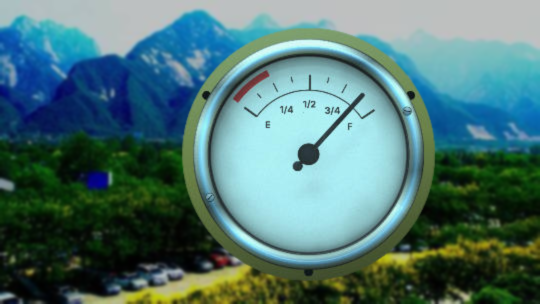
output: 0.875
